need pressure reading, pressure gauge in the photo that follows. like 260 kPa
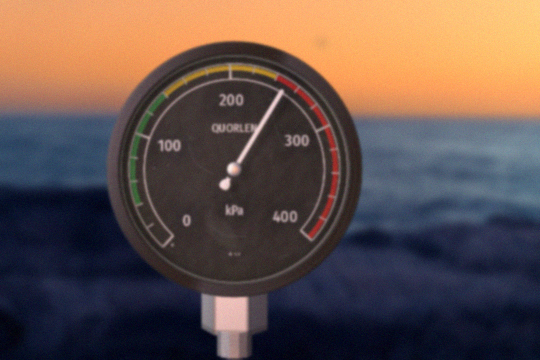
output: 250 kPa
